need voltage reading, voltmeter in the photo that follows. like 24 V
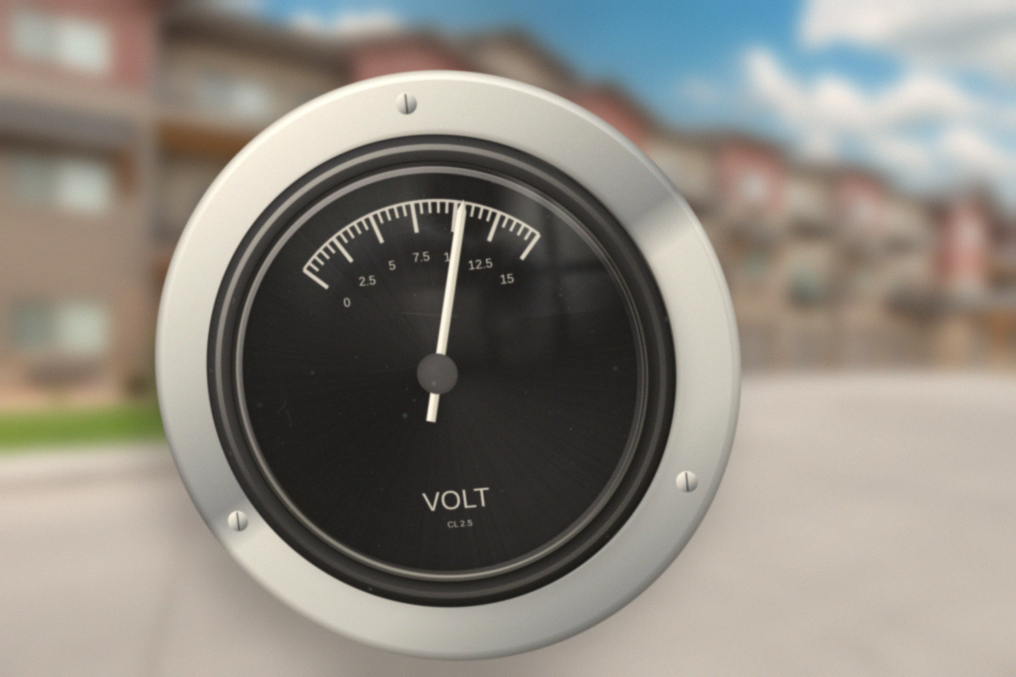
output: 10.5 V
